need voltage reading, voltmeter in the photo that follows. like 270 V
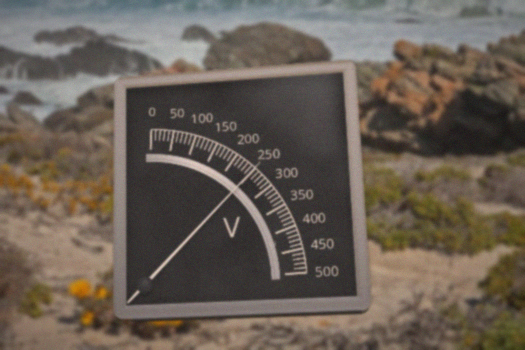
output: 250 V
